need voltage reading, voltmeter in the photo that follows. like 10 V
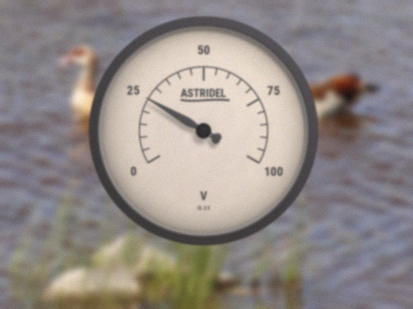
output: 25 V
